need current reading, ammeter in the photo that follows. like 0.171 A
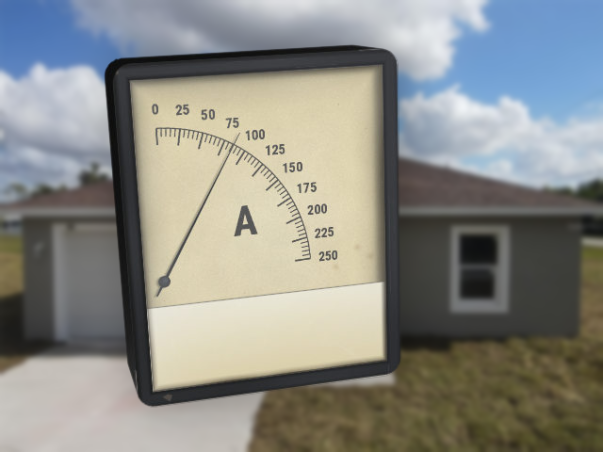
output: 85 A
